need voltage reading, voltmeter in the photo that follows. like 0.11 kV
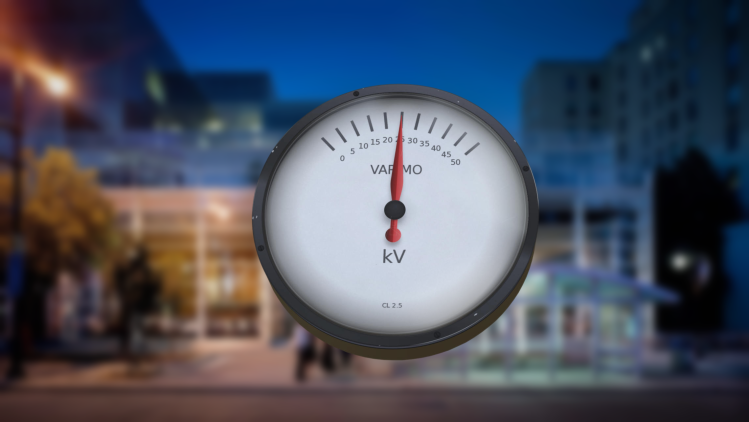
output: 25 kV
